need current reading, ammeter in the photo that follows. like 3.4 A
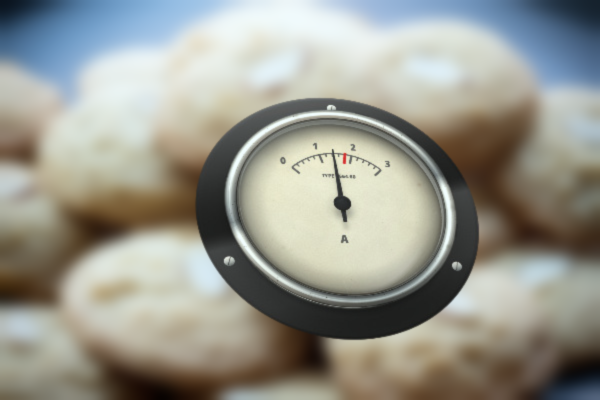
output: 1.4 A
